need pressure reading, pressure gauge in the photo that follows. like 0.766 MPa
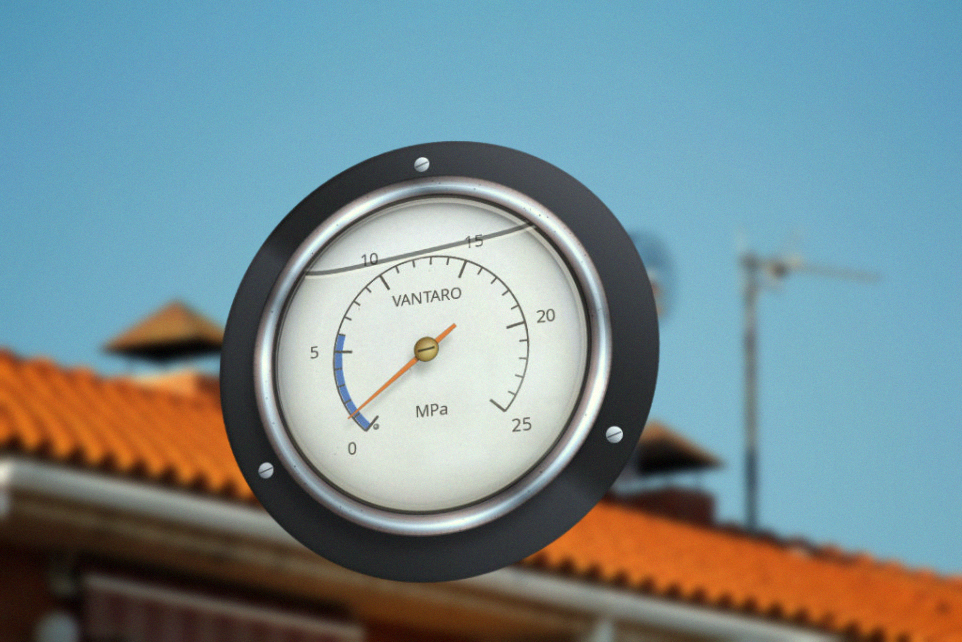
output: 1 MPa
